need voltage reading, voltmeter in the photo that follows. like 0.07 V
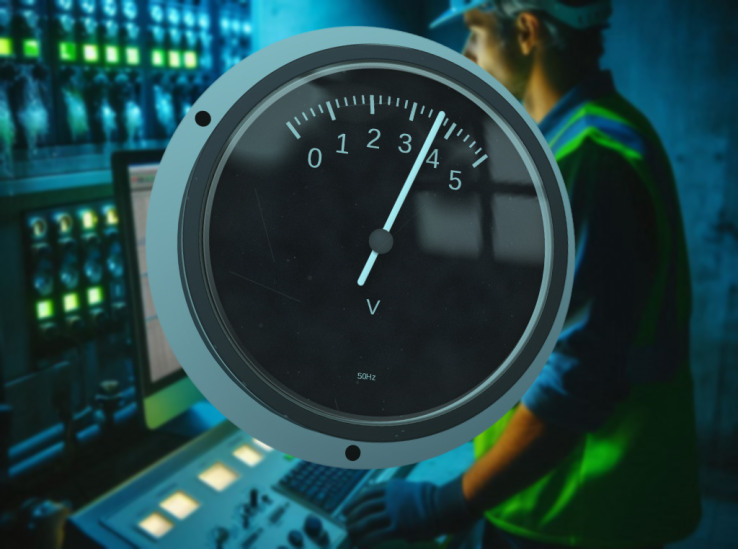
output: 3.6 V
